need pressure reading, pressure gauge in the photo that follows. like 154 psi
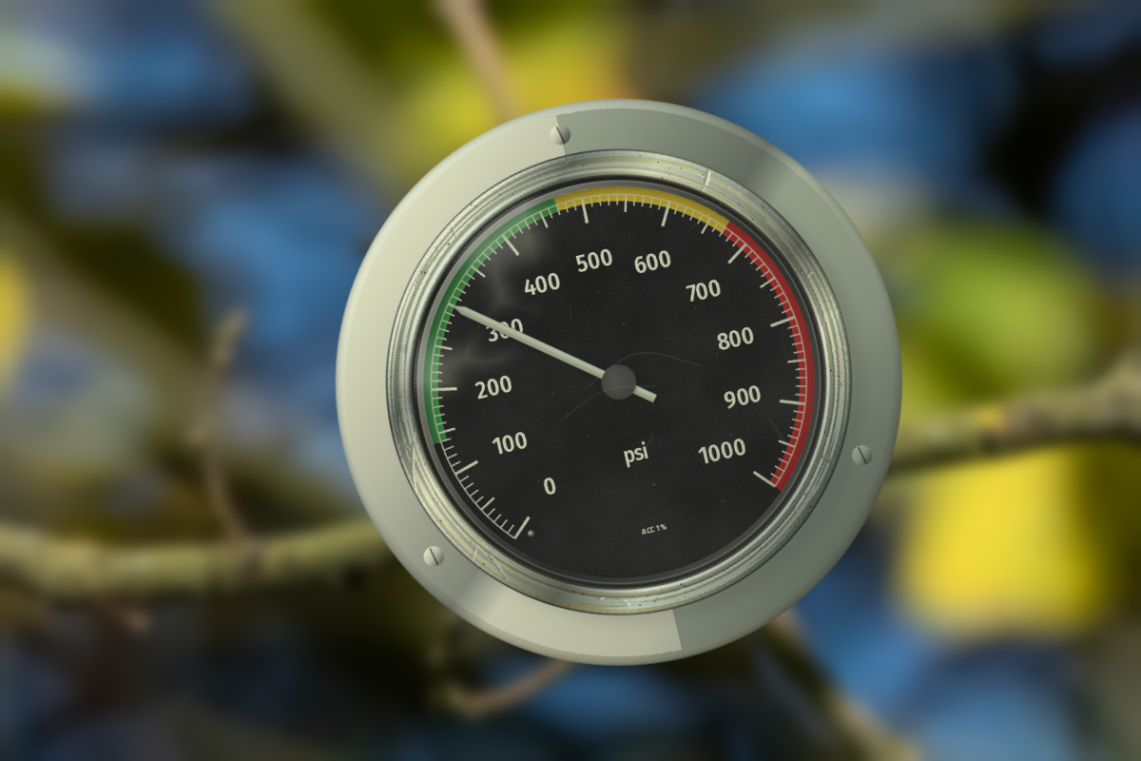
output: 300 psi
